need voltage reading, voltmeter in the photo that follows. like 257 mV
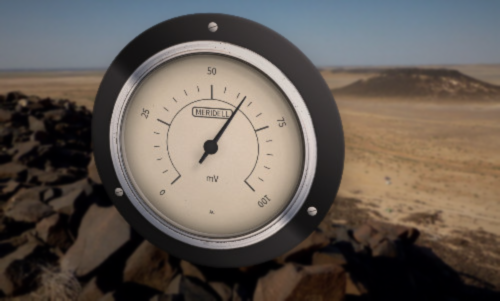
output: 62.5 mV
